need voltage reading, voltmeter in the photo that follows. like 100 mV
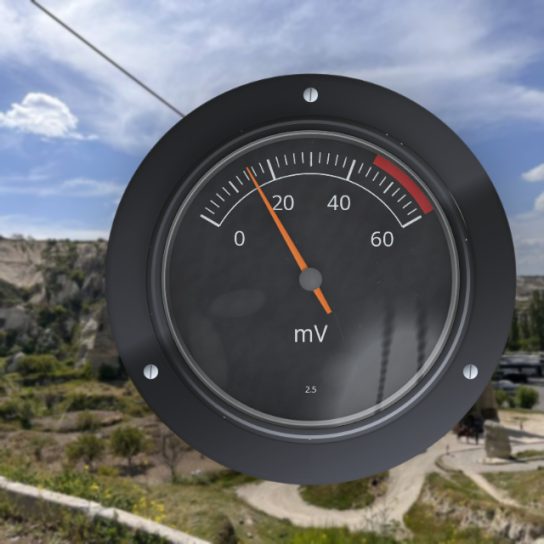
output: 15 mV
